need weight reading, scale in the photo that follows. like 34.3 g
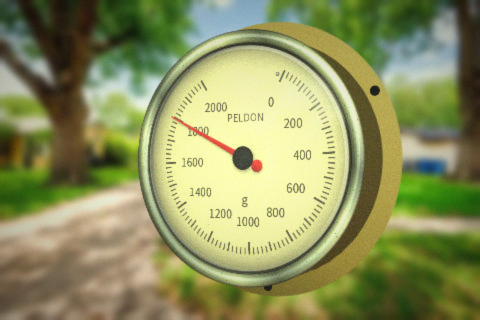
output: 1800 g
